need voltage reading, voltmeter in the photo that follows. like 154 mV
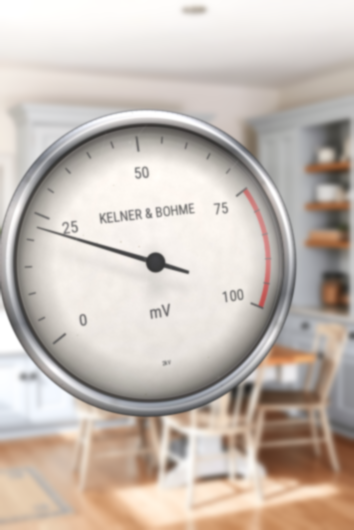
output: 22.5 mV
